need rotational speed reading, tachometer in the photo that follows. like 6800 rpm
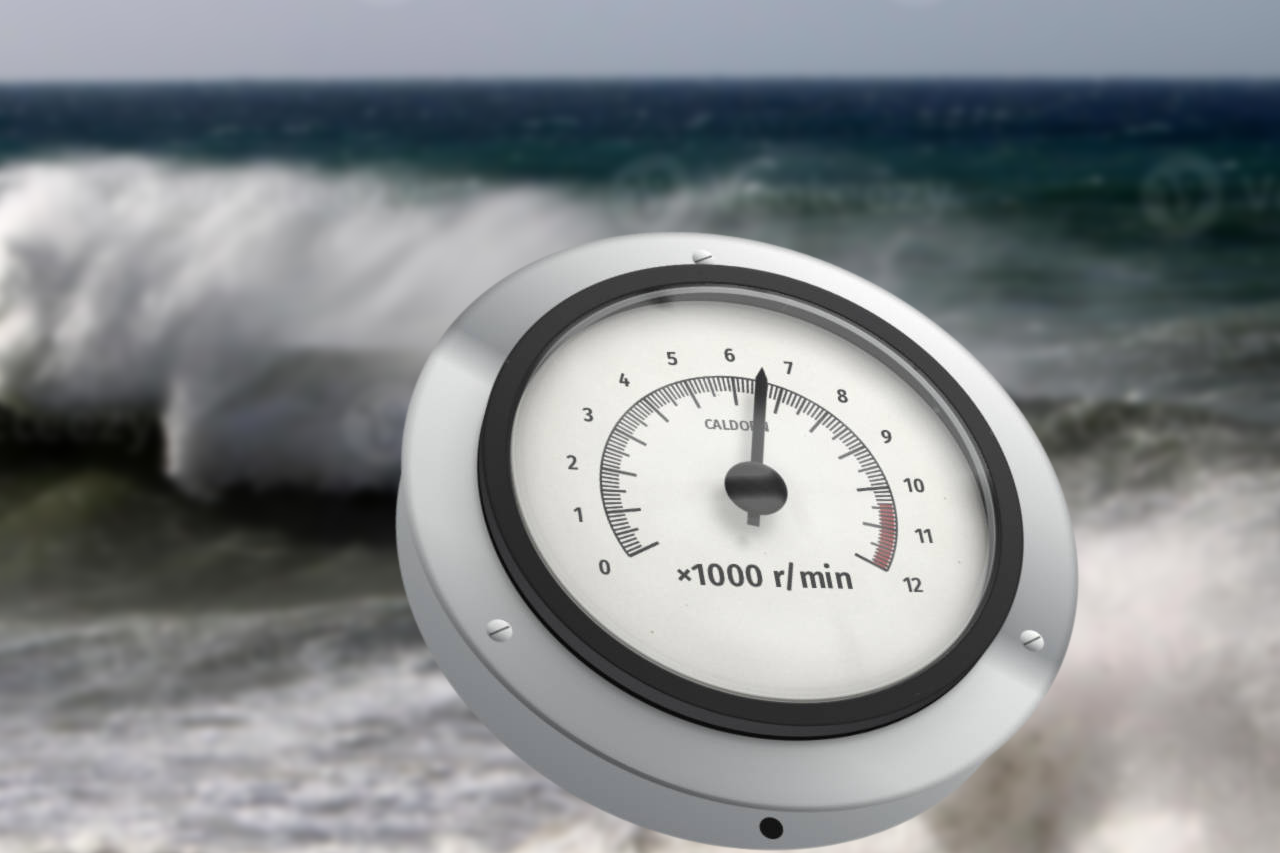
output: 6500 rpm
